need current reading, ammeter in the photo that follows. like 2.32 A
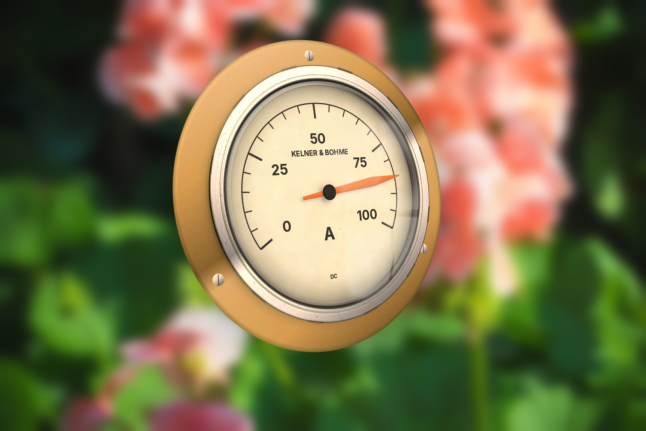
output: 85 A
